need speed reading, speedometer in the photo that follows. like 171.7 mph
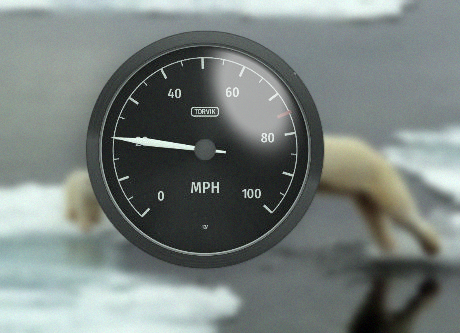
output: 20 mph
